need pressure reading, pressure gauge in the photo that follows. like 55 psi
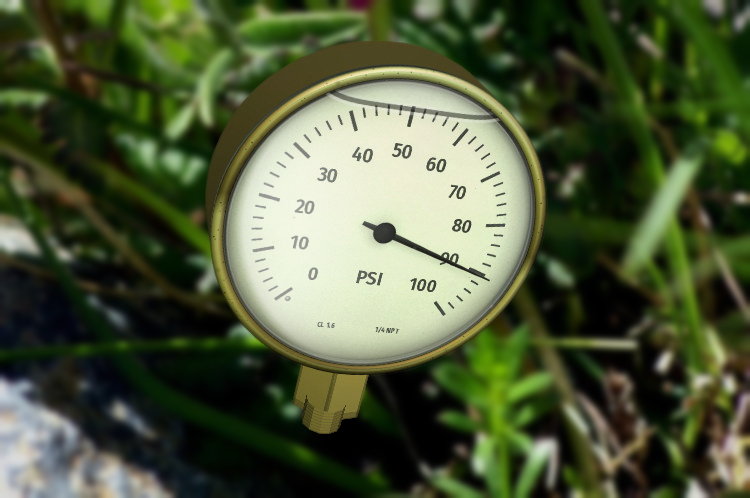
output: 90 psi
